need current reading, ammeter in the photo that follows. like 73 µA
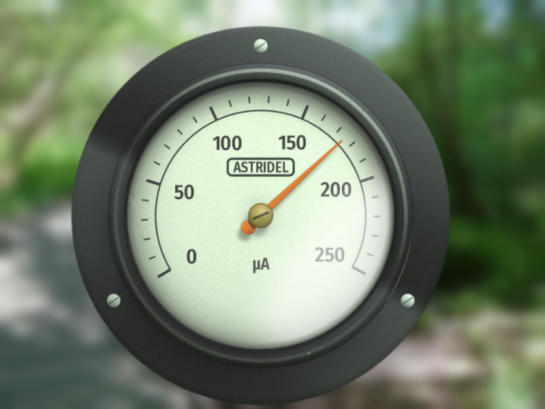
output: 175 µA
